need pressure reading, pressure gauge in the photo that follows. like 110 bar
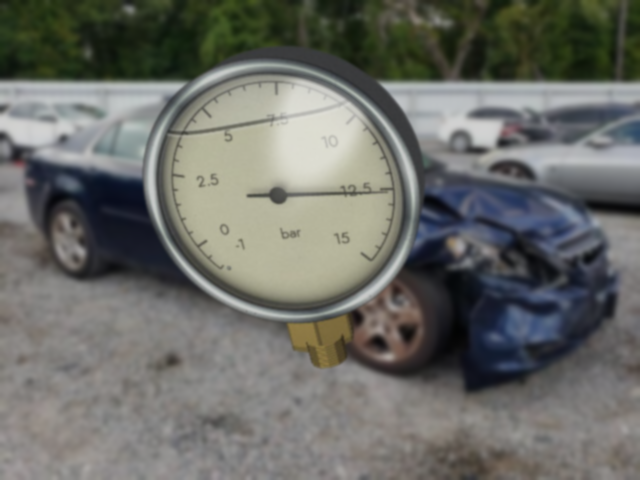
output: 12.5 bar
